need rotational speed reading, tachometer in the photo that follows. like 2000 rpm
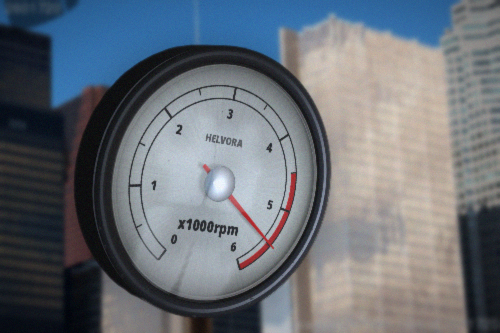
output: 5500 rpm
